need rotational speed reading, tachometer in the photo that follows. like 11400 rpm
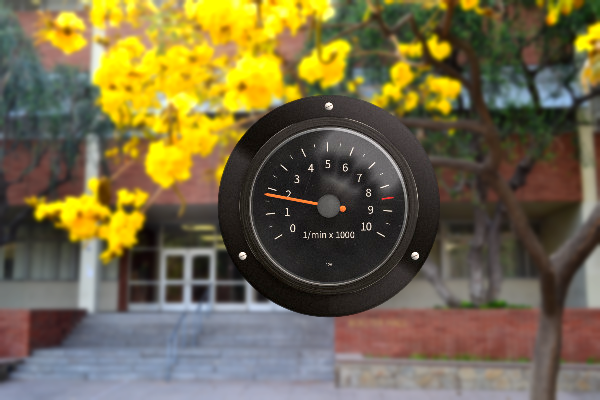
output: 1750 rpm
